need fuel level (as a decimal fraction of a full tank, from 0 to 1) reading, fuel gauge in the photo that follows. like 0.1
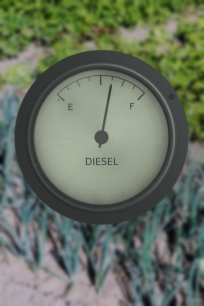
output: 0.625
